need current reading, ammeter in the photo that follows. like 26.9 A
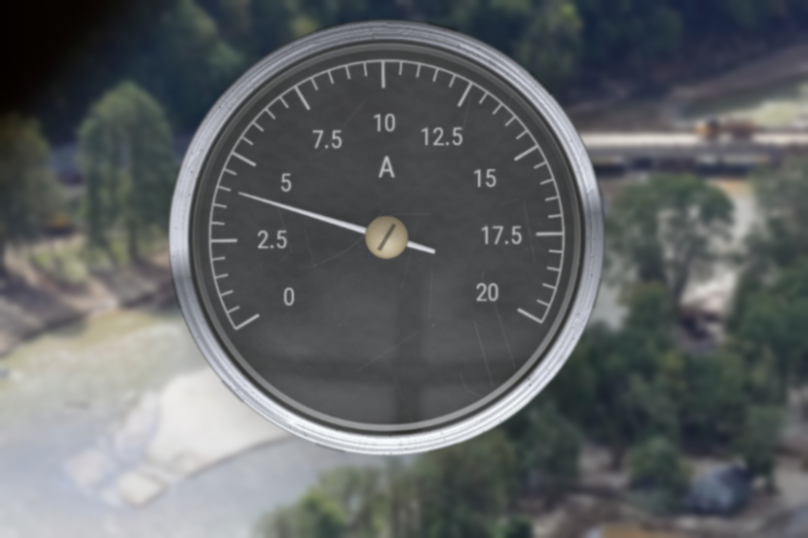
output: 4 A
